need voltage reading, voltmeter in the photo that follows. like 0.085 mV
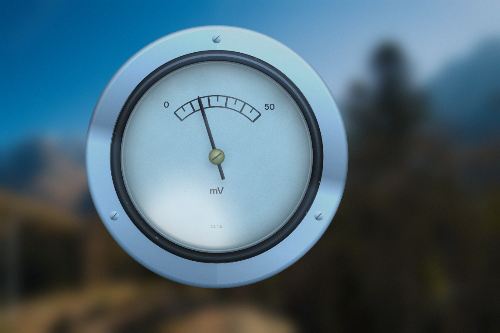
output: 15 mV
